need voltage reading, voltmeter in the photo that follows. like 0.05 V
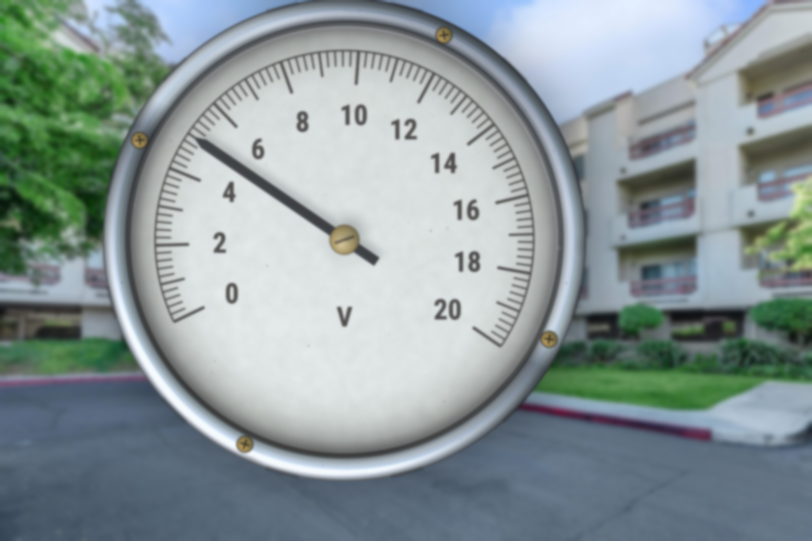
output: 5 V
